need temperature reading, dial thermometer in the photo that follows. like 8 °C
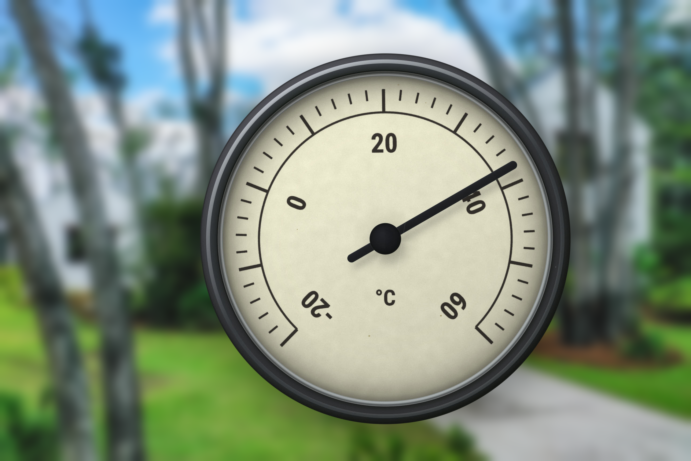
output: 38 °C
